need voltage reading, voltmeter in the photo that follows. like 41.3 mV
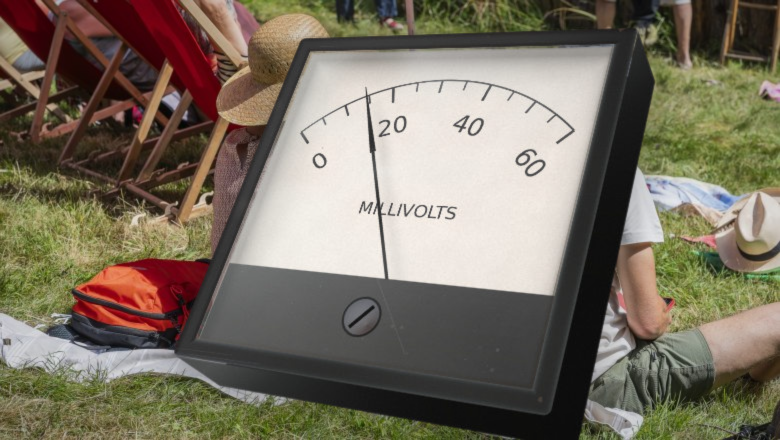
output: 15 mV
